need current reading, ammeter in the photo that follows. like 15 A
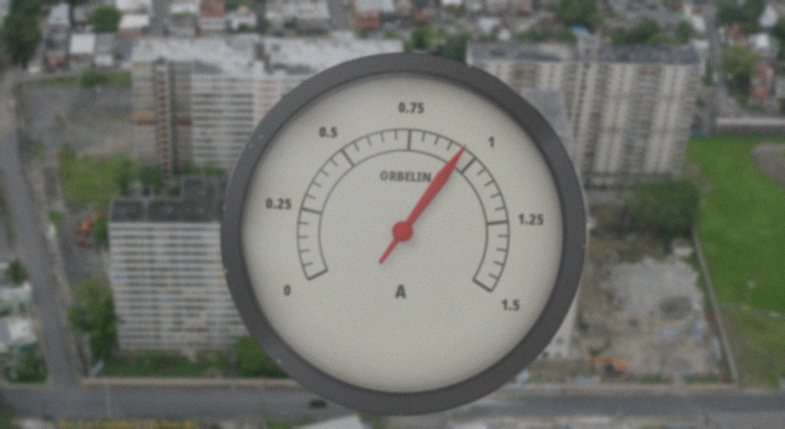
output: 0.95 A
